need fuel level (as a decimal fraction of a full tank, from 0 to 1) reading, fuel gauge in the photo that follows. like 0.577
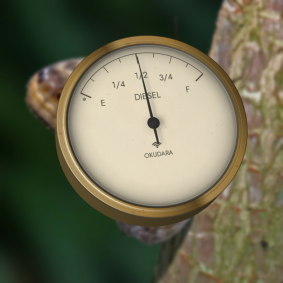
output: 0.5
